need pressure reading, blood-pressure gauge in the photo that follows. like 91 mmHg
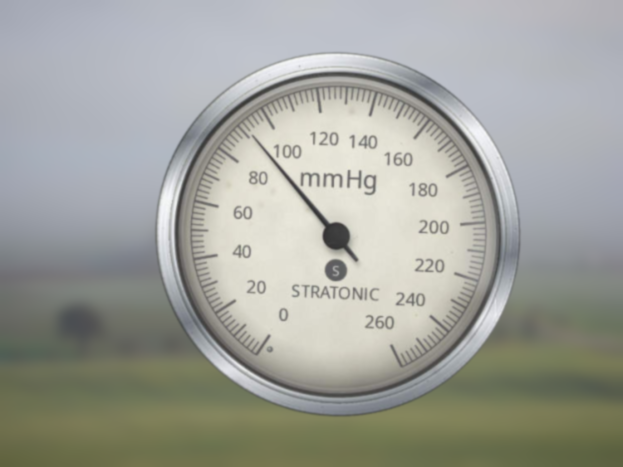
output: 92 mmHg
